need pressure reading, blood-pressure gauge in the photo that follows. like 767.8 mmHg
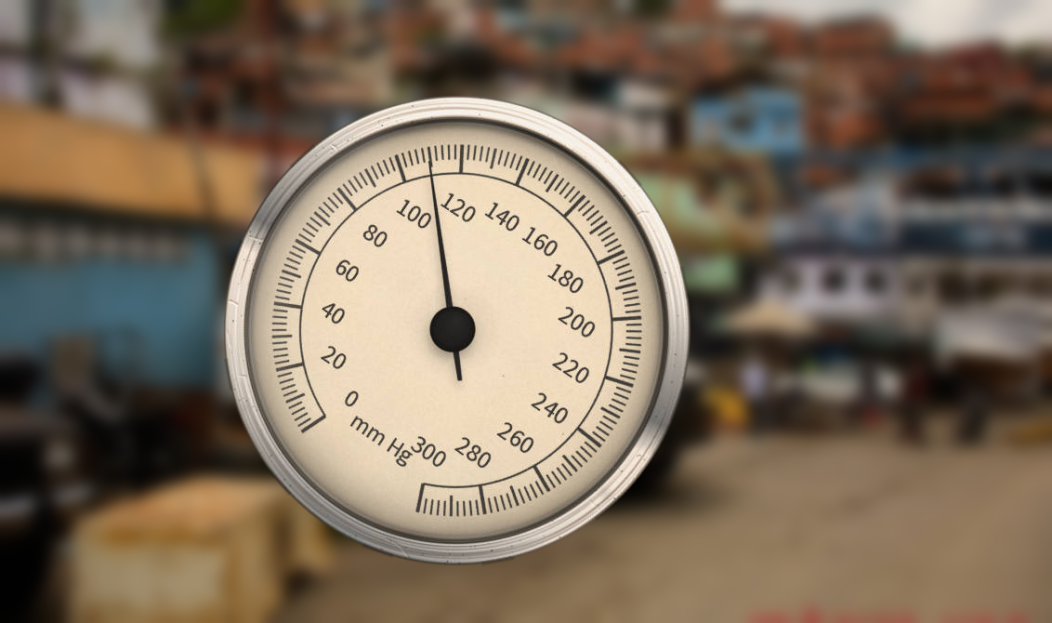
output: 110 mmHg
